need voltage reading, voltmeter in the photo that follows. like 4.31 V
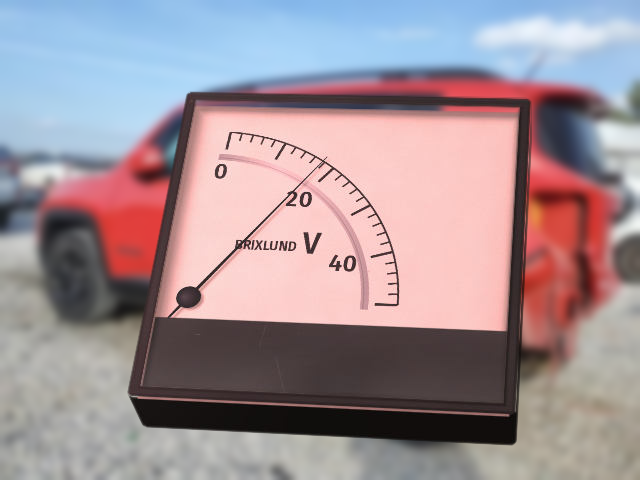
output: 18 V
